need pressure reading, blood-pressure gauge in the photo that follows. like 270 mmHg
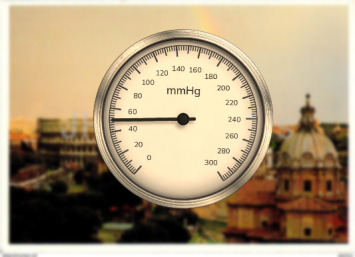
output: 50 mmHg
